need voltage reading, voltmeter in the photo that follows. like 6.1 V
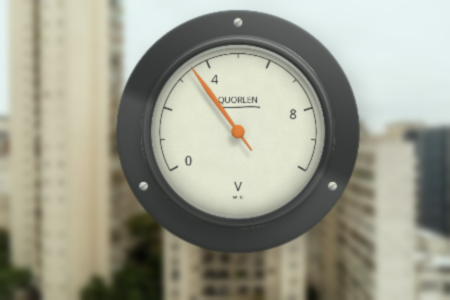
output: 3.5 V
